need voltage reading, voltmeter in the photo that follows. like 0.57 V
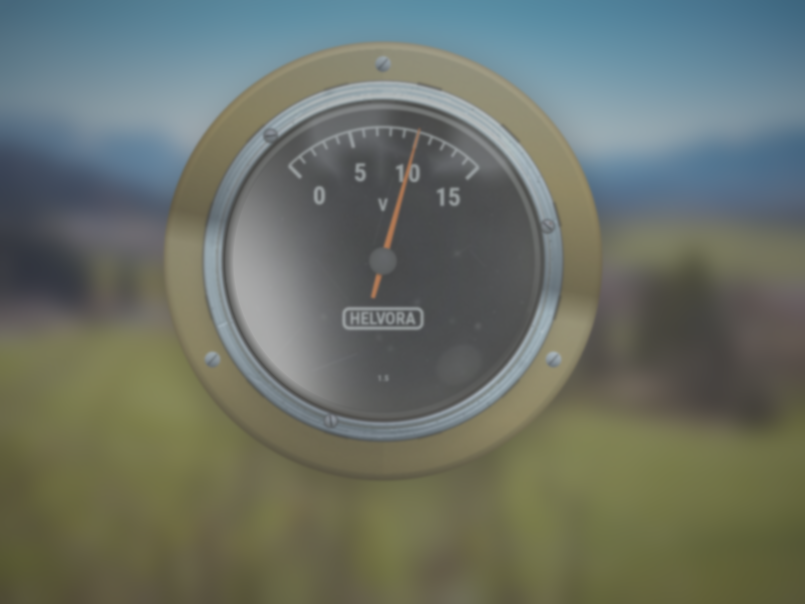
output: 10 V
